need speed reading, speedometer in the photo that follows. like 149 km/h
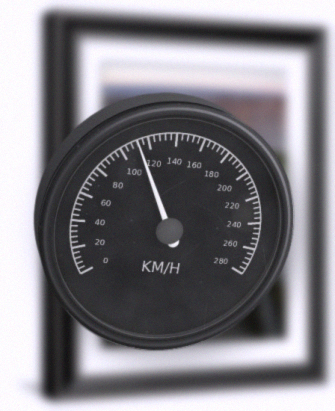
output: 112 km/h
